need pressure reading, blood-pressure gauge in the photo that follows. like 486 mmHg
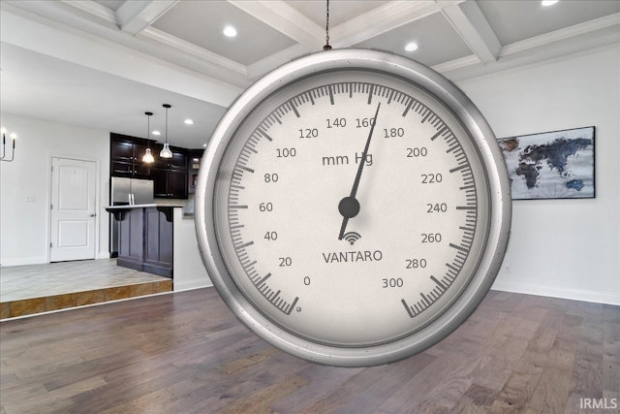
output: 166 mmHg
